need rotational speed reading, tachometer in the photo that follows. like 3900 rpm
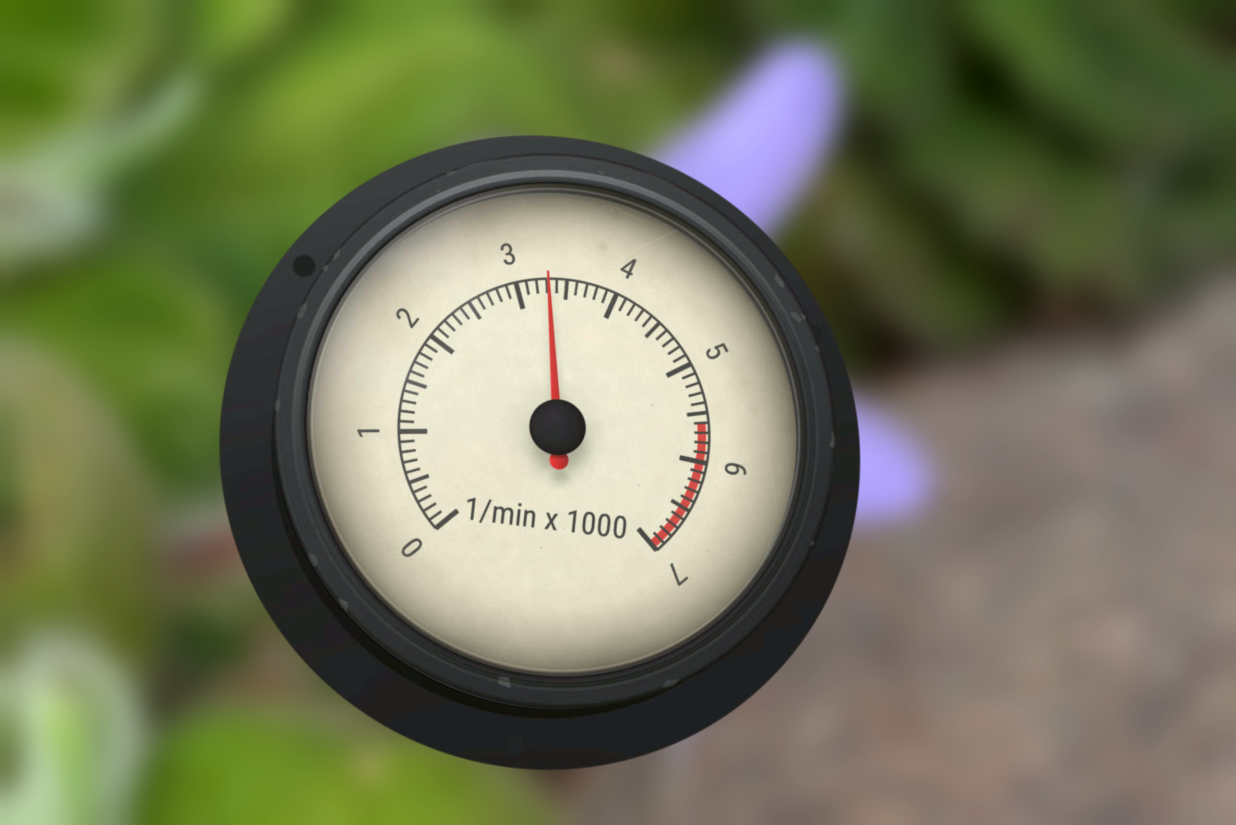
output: 3300 rpm
